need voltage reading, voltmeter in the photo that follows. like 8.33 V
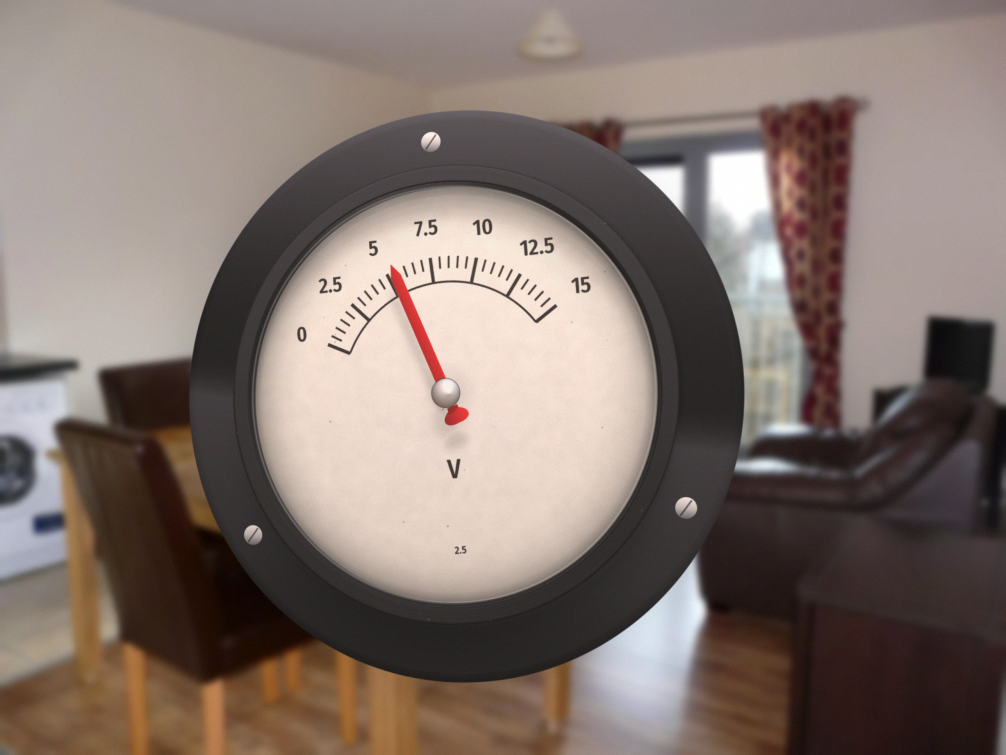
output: 5.5 V
